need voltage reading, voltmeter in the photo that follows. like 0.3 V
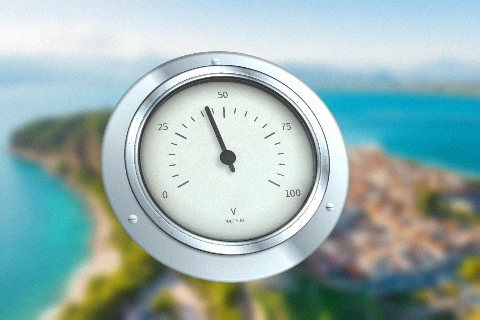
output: 42.5 V
